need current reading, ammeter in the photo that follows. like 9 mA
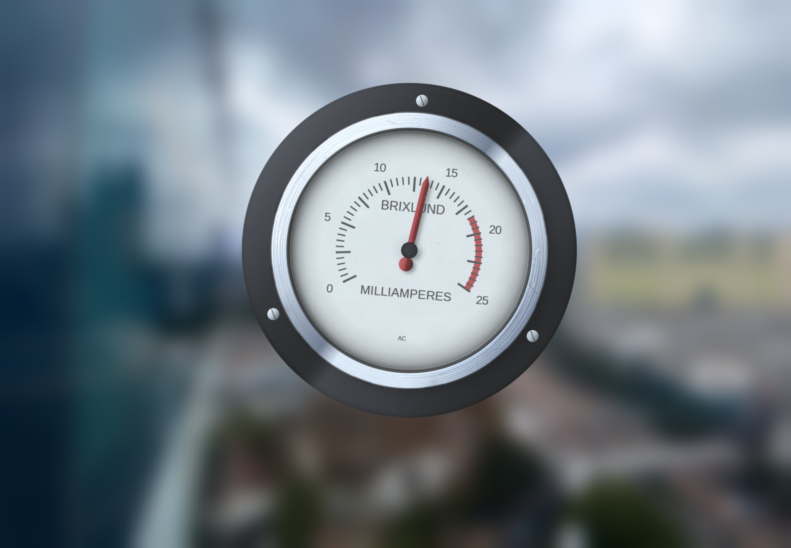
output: 13.5 mA
